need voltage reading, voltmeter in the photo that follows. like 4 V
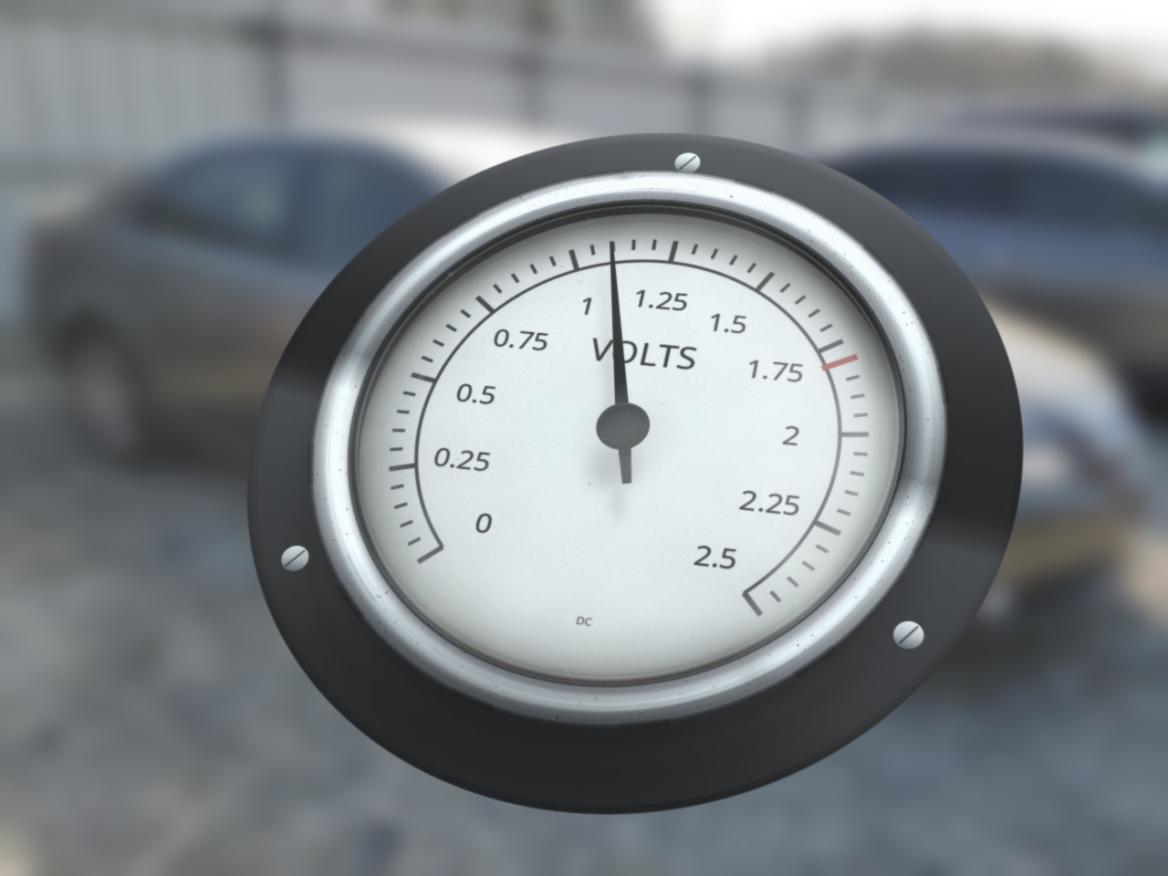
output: 1.1 V
